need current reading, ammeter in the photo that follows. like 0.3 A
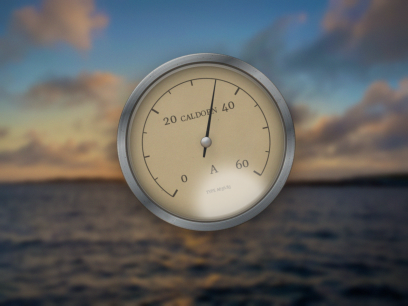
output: 35 A
